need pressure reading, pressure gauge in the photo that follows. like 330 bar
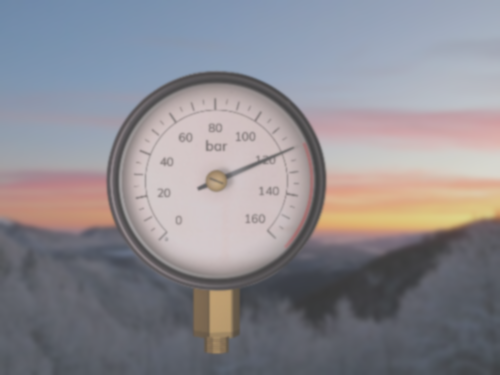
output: 120 bar
